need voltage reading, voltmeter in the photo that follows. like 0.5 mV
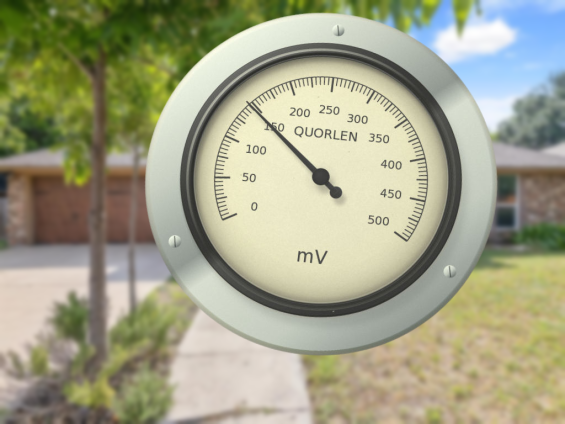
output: 145 mV
